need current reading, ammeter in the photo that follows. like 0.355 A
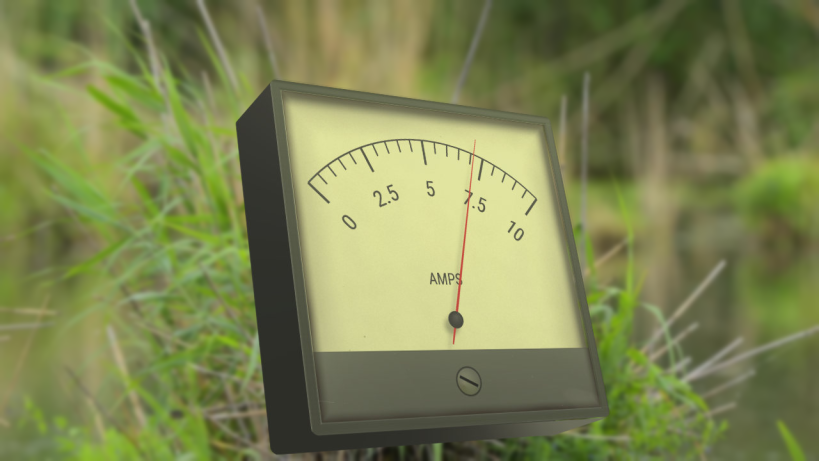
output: 7 A
